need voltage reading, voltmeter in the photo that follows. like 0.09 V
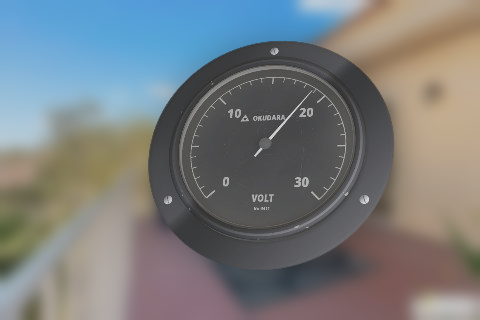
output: 19 V
